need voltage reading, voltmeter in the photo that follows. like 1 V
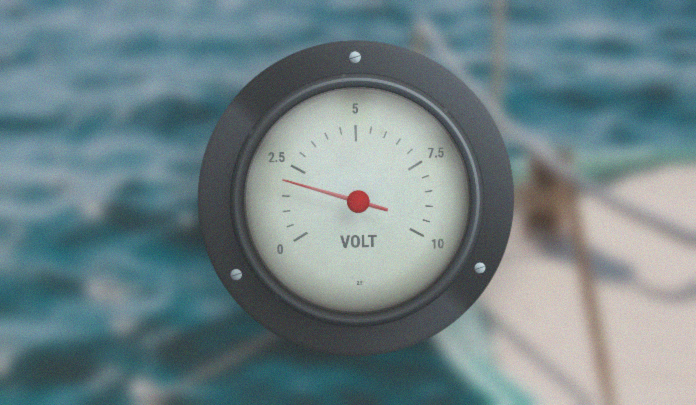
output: 2 V
